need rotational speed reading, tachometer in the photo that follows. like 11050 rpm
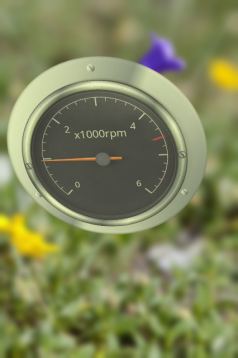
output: 1000 rpm
